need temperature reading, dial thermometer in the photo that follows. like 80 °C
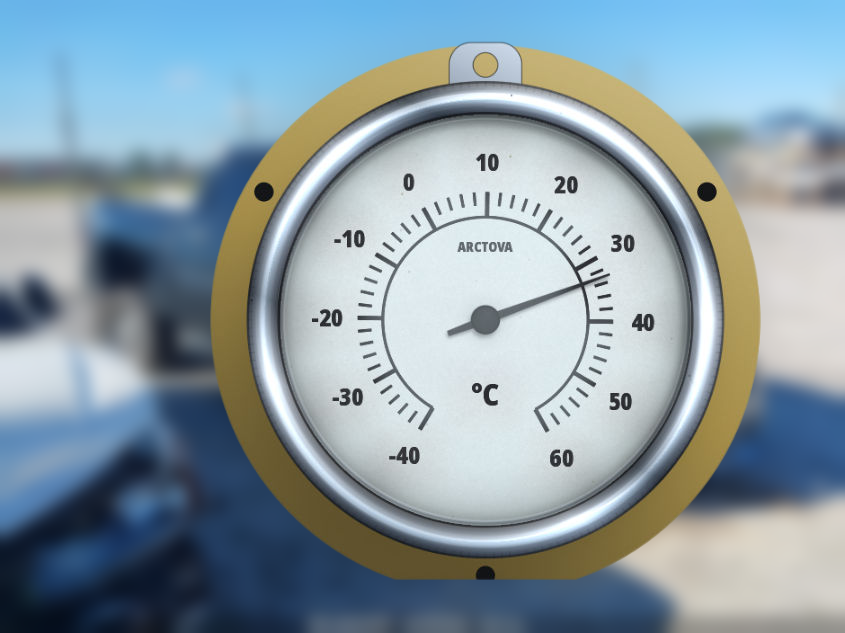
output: 33 °C
